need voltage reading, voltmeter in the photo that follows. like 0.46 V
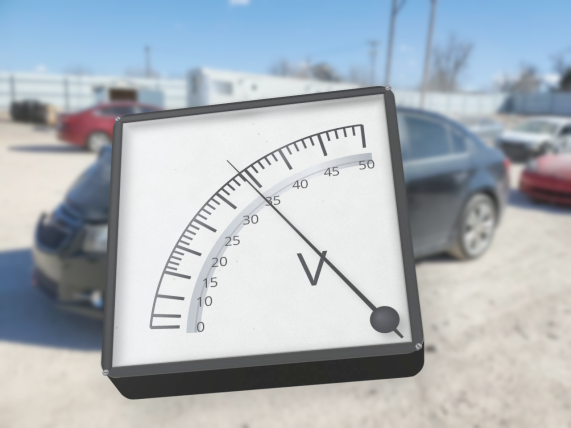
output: 34 V
